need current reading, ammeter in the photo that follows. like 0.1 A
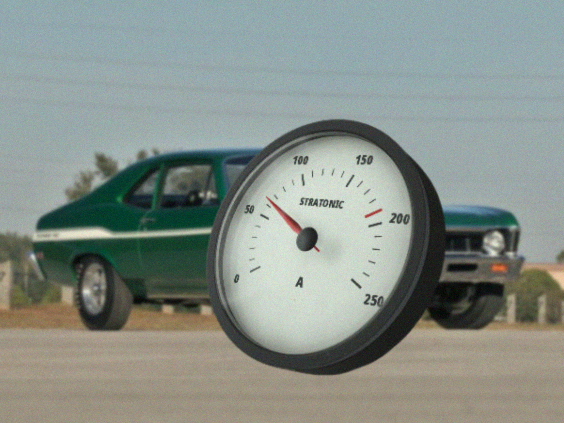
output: 65 A
